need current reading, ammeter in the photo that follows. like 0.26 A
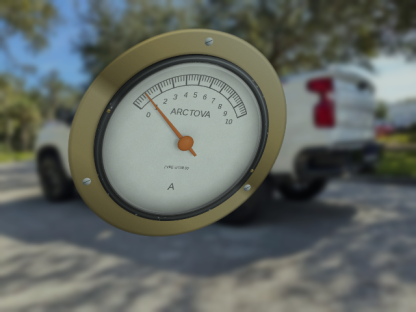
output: 1 A
